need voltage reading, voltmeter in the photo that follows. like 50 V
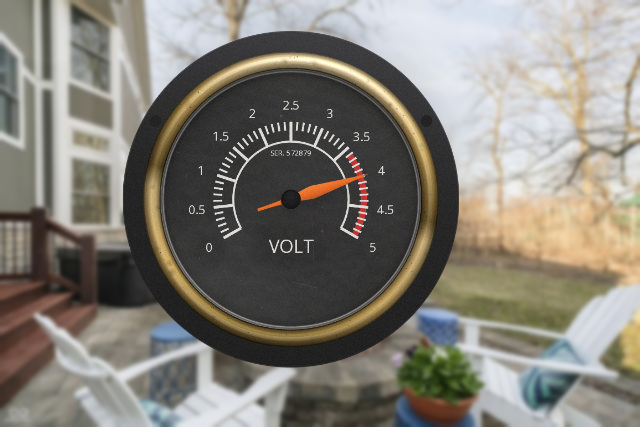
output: 4 V
